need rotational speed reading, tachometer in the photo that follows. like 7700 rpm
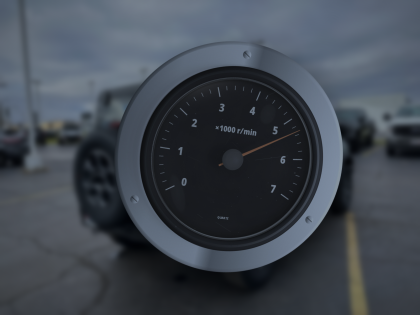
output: 5300 rpm
